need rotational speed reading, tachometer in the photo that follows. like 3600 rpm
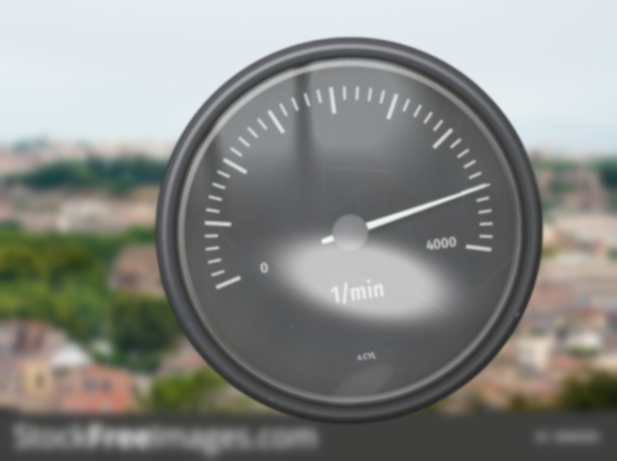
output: 3500 rpm
